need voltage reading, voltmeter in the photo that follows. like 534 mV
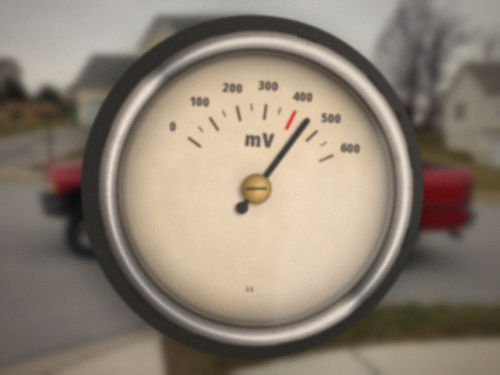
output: 450 mV
